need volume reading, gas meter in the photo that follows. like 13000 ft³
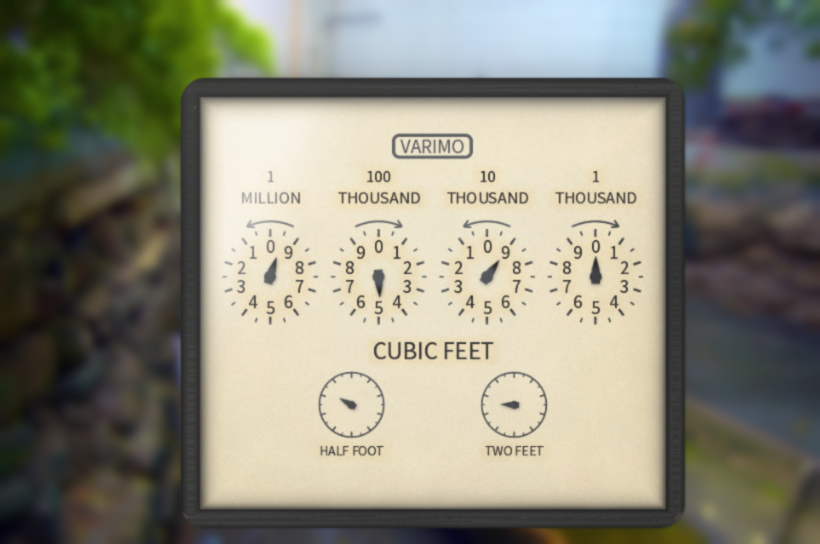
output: 949000 ft³
